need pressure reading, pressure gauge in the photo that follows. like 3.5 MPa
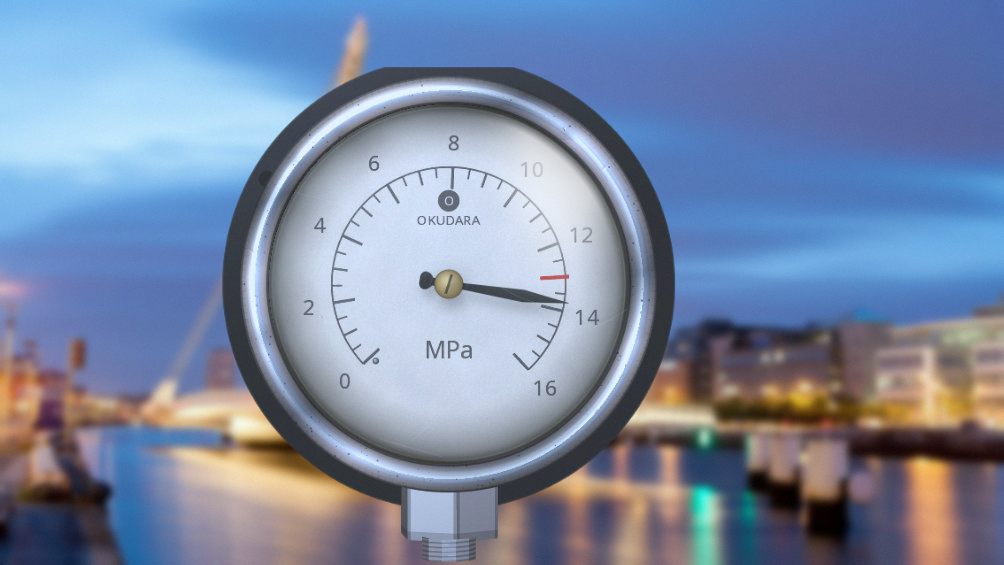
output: 13.75 MPa
